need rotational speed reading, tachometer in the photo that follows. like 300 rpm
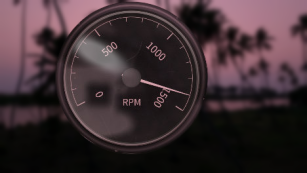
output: 1400 rpm
